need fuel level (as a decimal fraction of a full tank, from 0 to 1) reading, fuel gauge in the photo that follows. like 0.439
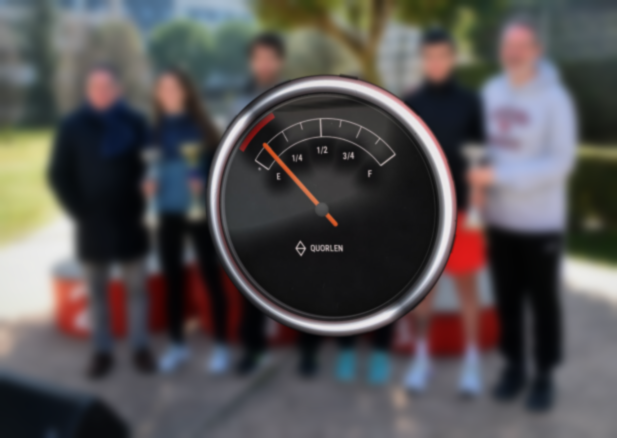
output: 0.125
